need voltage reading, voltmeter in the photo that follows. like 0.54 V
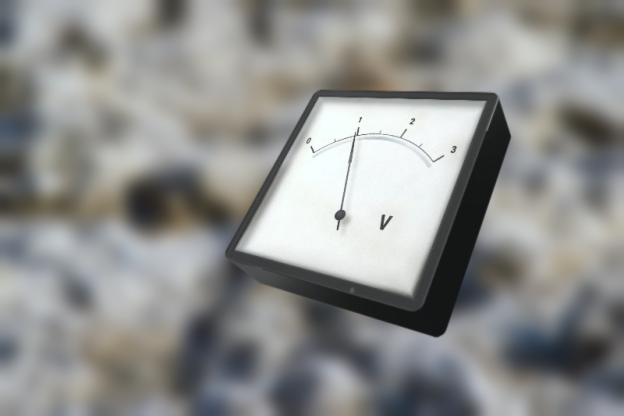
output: 1 V
